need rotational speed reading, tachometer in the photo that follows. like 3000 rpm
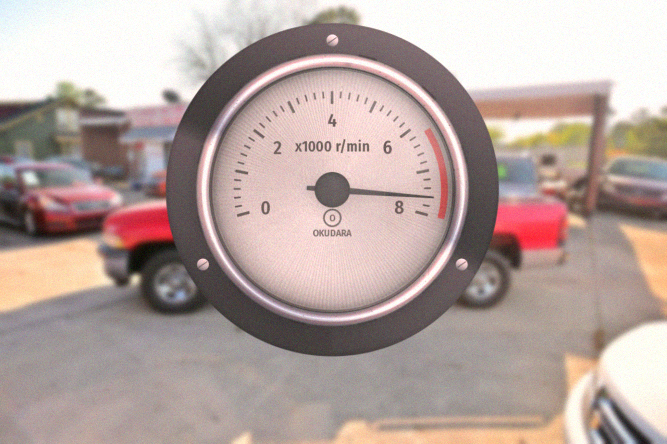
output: 7600 rpm
